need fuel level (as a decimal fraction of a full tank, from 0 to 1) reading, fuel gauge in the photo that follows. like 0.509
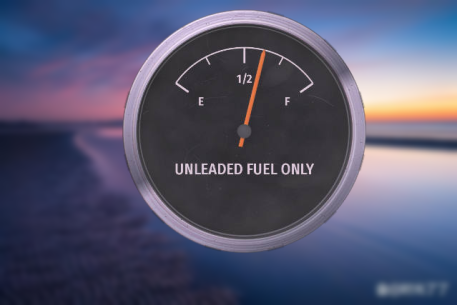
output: 0.625
